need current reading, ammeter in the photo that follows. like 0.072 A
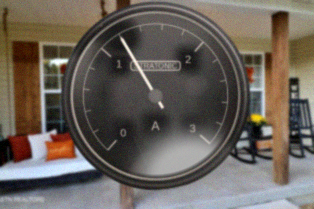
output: 1.2 A
